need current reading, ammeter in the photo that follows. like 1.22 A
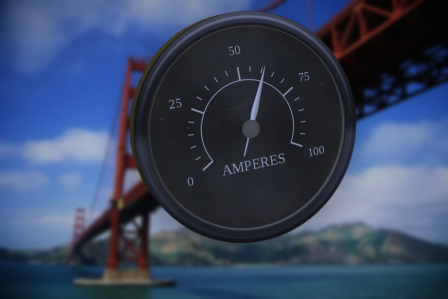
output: 60 A
